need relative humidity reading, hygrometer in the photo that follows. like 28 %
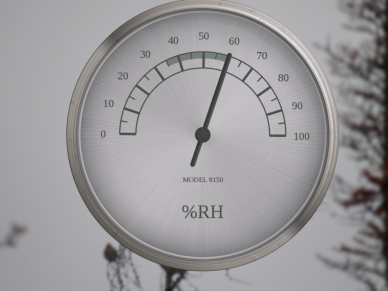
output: 60 %
